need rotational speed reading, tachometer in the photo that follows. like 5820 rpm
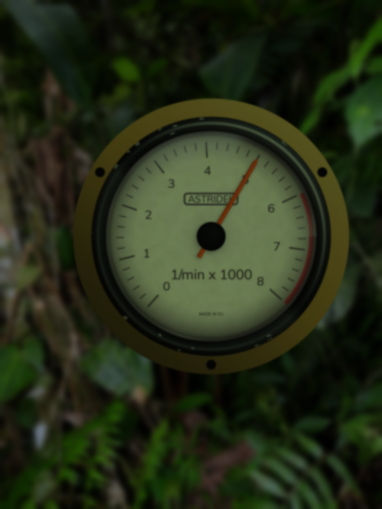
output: 5000 rpm
